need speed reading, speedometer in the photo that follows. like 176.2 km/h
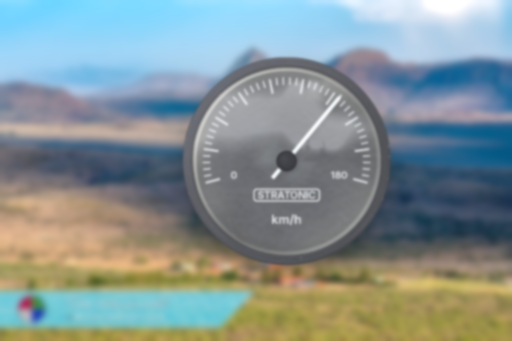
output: 124 km/h
